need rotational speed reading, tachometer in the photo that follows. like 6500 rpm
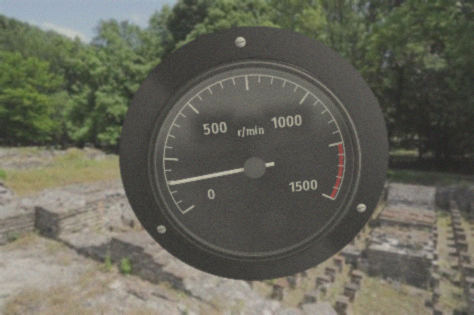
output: 150 rpm
